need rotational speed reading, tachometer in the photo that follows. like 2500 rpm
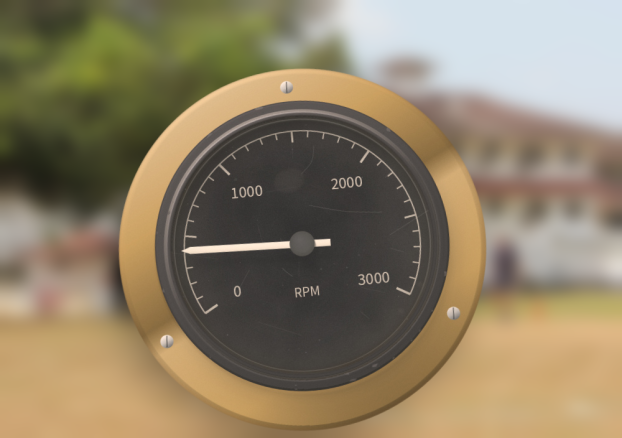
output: 400 rpm
